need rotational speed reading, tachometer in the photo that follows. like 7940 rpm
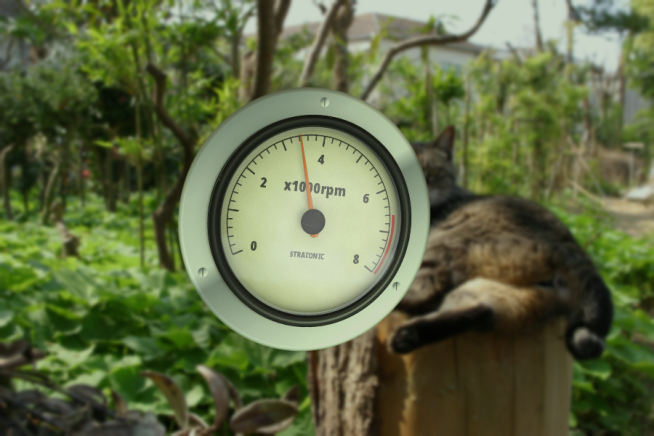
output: 3400 rpm
